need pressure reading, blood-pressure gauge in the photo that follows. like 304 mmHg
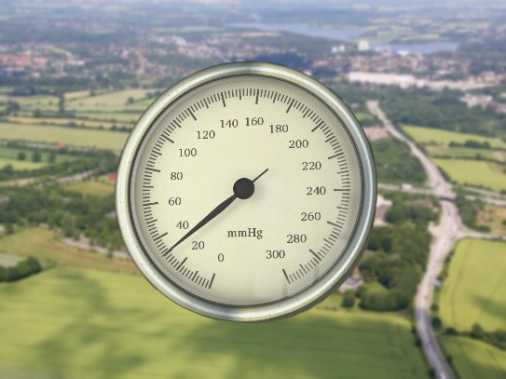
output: 30 mmHg
